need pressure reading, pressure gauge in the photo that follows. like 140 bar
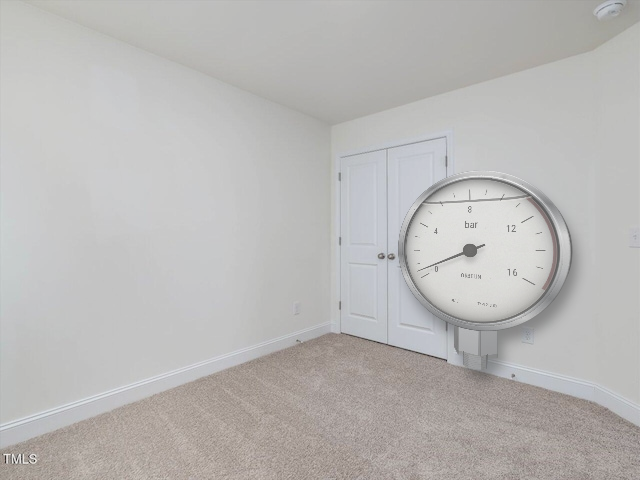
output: 0.5 bar
